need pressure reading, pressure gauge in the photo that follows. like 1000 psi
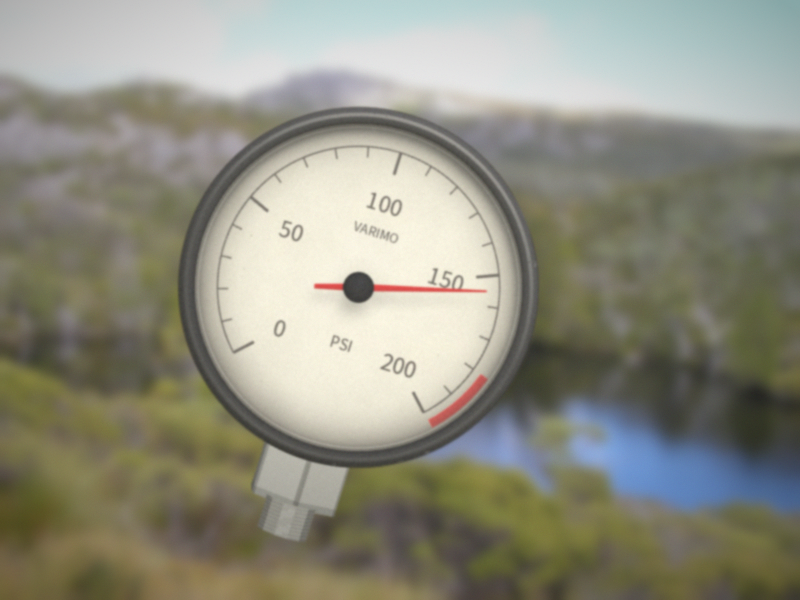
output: 155 psi
